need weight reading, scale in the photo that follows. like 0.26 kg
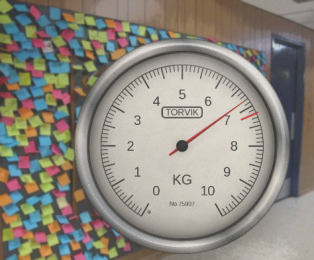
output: 6.8 kg
